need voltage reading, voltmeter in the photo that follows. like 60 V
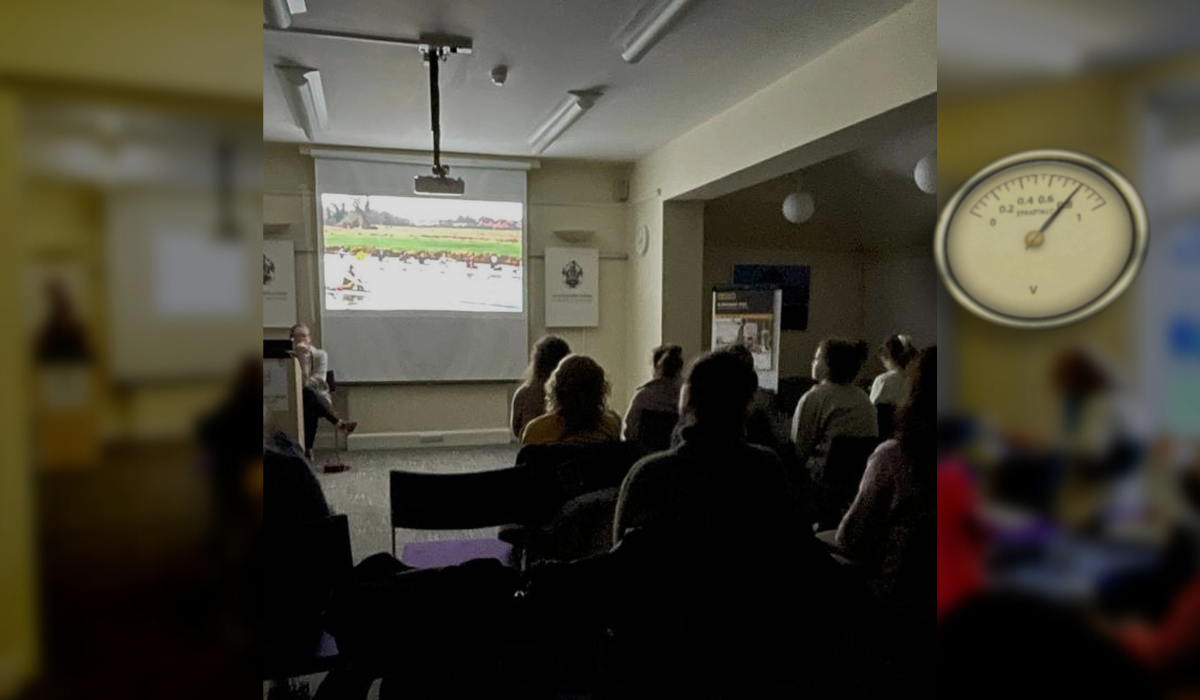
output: 0.8 V
